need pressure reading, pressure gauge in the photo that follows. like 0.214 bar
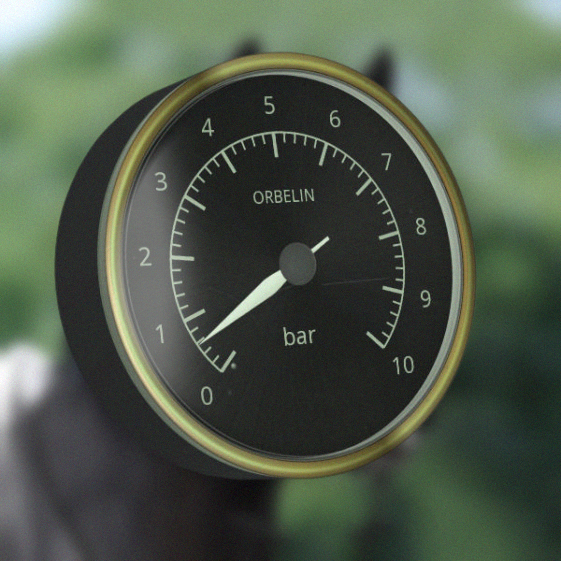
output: 0.6 bar
